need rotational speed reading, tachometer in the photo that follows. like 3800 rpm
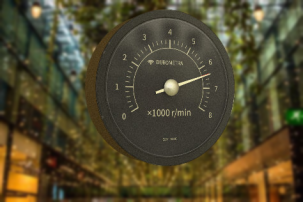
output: 6400 rpm
